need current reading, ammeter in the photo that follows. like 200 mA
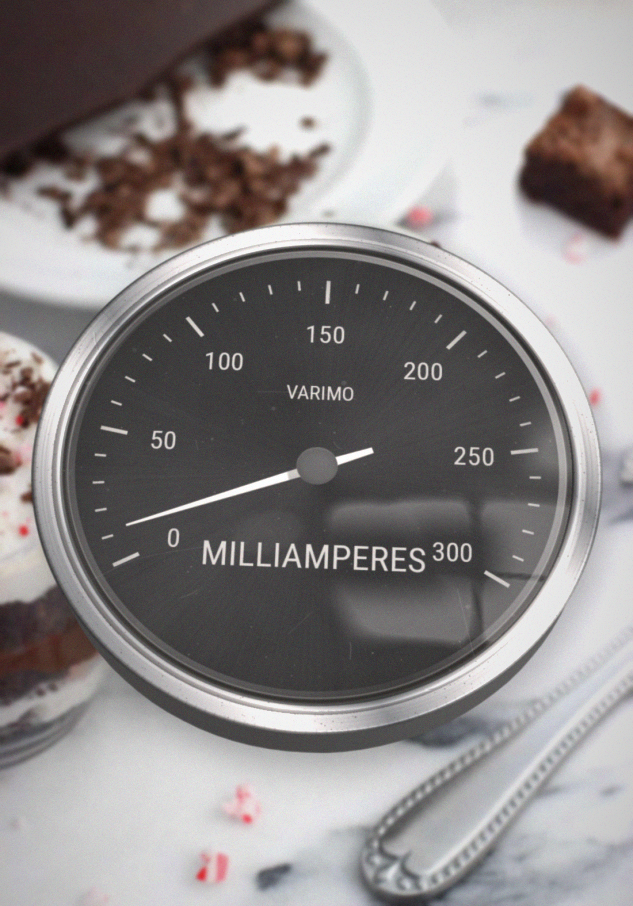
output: 10 mA
